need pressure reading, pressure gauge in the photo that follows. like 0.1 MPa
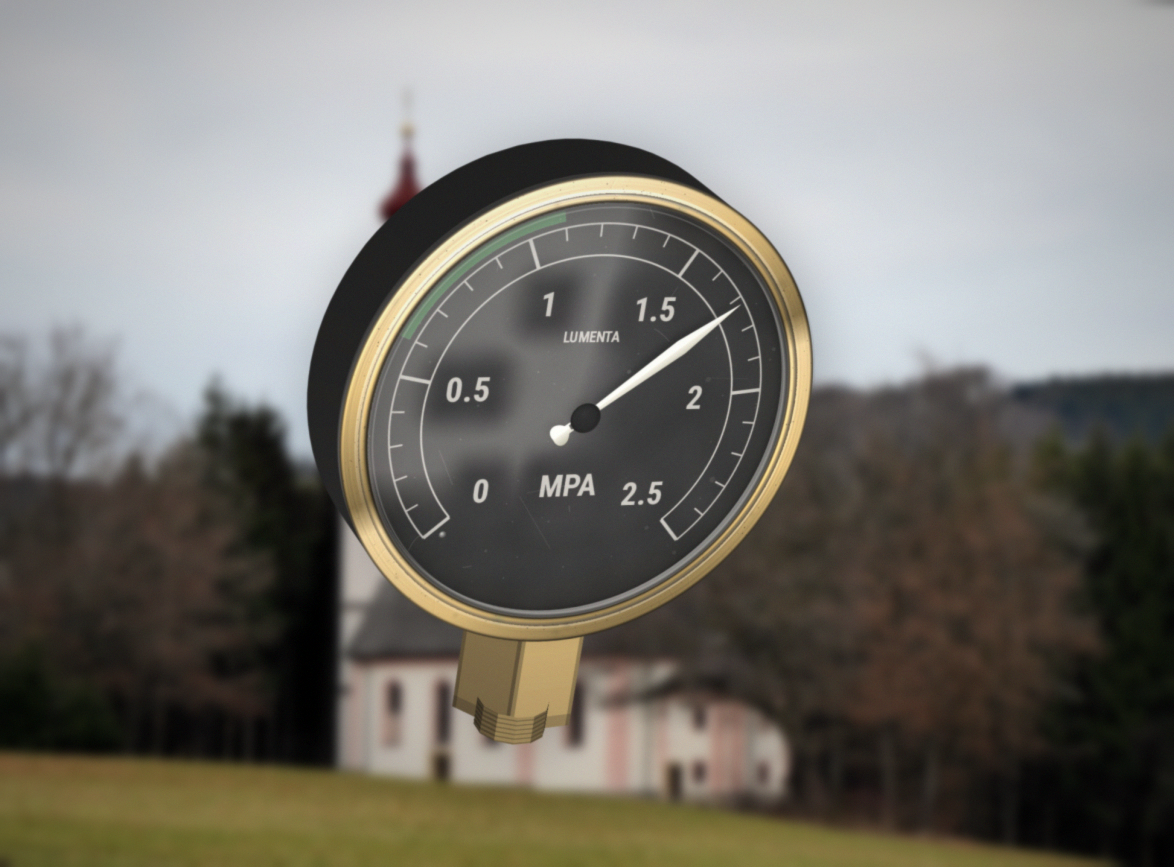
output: 1.7 MPa
